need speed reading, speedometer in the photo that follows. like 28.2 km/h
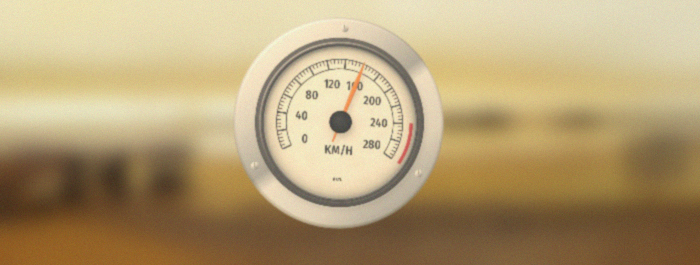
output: 160 km/h
